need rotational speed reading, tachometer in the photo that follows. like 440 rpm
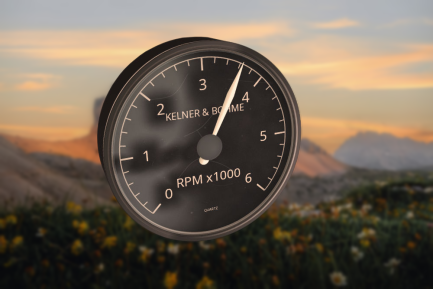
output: 3600 rpm
